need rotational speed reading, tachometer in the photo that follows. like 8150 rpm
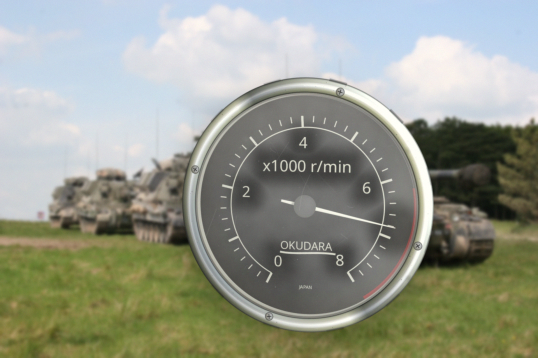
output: 6800 rpm
